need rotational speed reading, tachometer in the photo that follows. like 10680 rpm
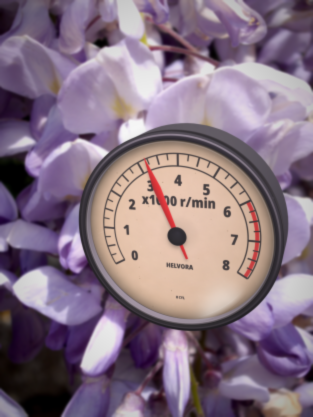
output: 3250 rpm
